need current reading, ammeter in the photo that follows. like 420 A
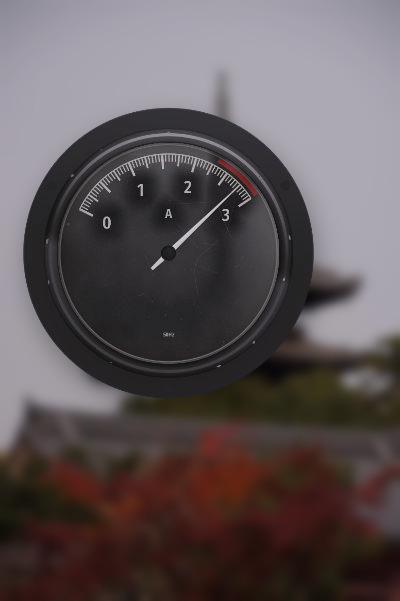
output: 2.75 A
